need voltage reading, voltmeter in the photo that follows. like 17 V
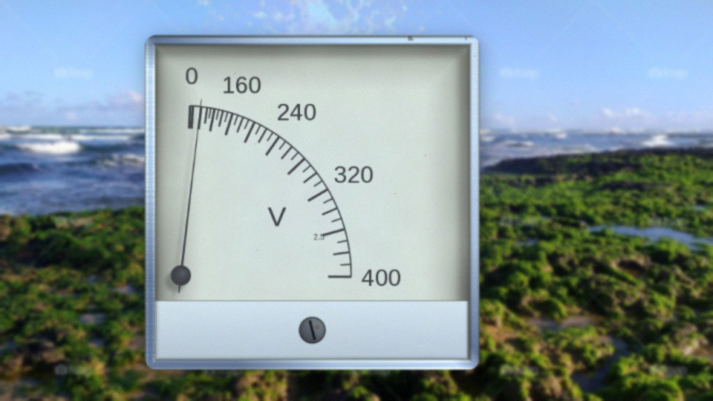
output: 80 V
